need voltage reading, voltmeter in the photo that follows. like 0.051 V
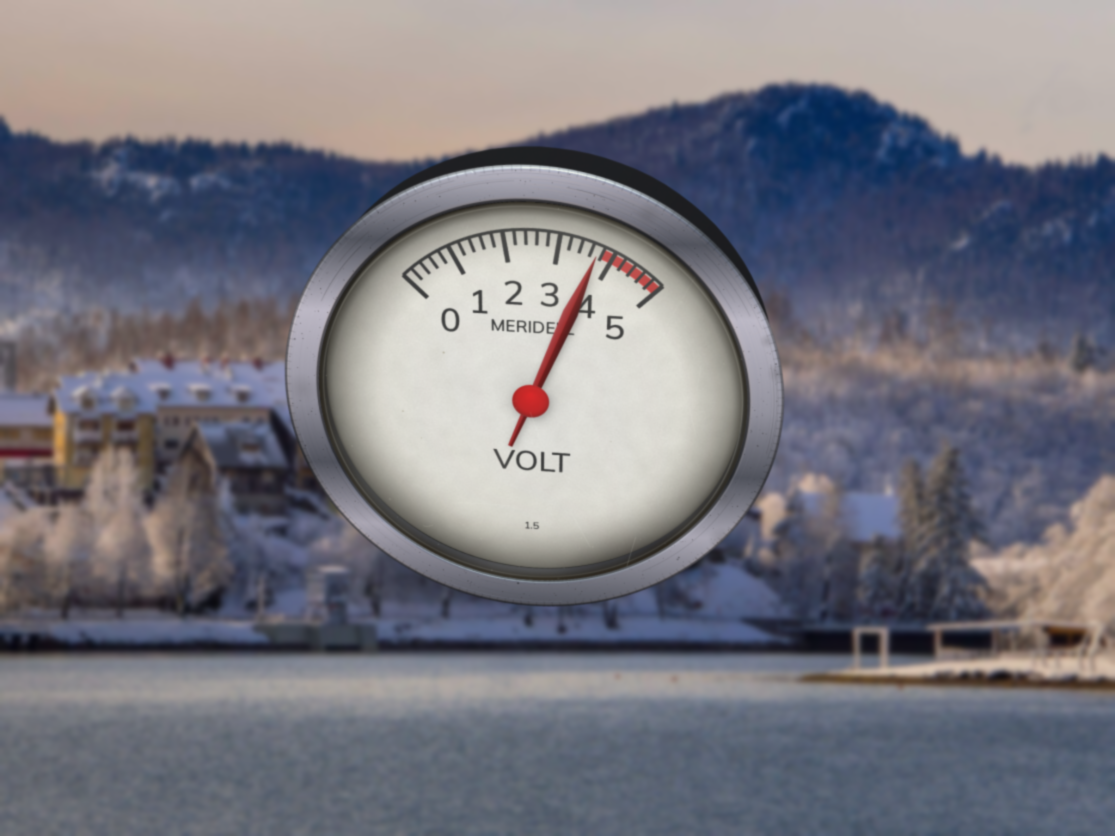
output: 3.7 V
